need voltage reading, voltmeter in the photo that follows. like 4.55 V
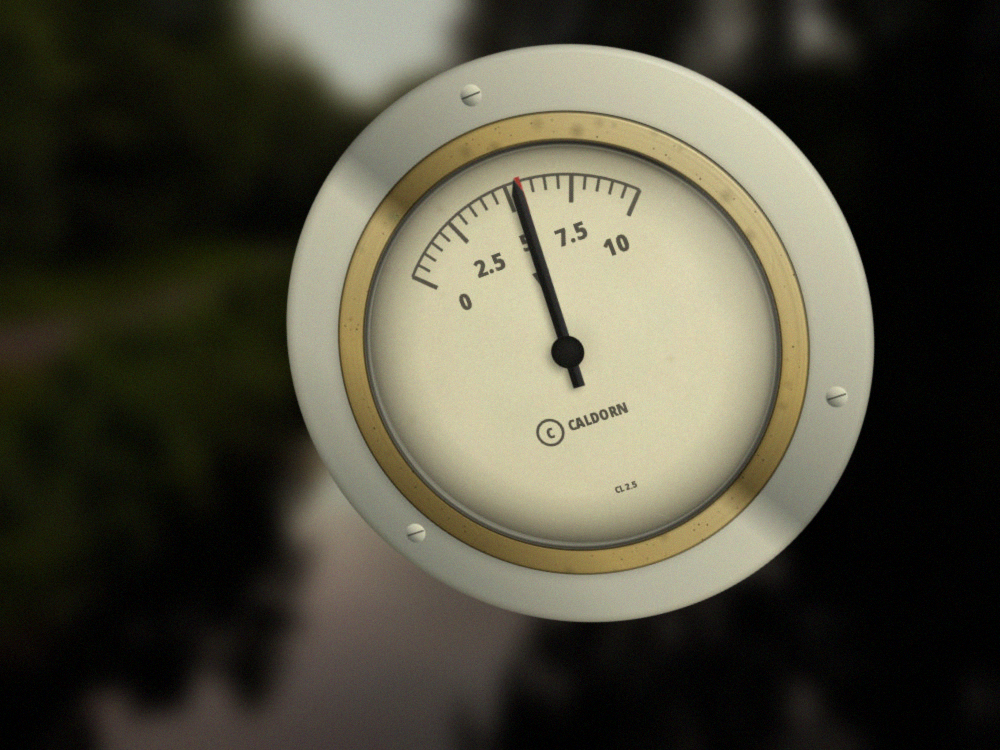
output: 5.5 V
